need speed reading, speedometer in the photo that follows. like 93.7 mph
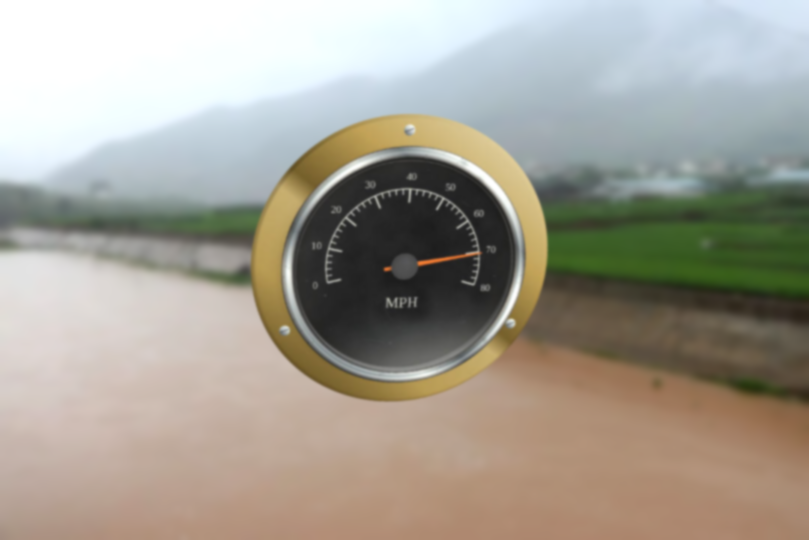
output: 70 mph
